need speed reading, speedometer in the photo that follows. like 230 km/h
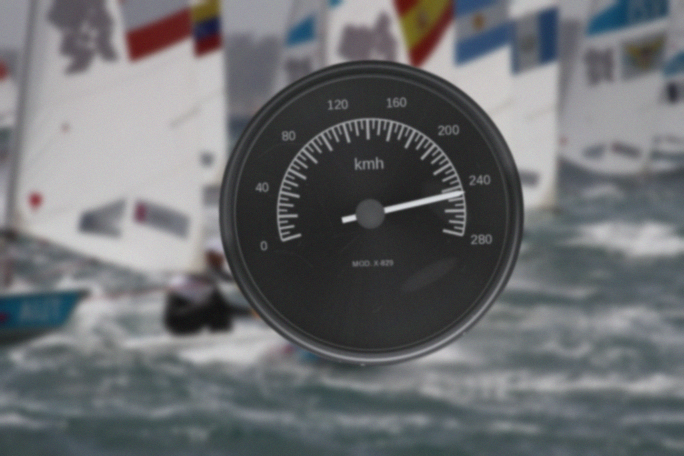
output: 245 km/h
